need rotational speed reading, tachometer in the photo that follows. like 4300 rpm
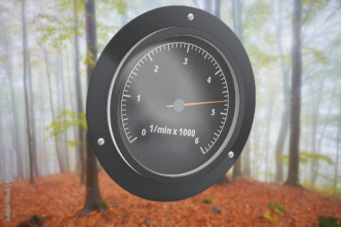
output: 4700 rpm
